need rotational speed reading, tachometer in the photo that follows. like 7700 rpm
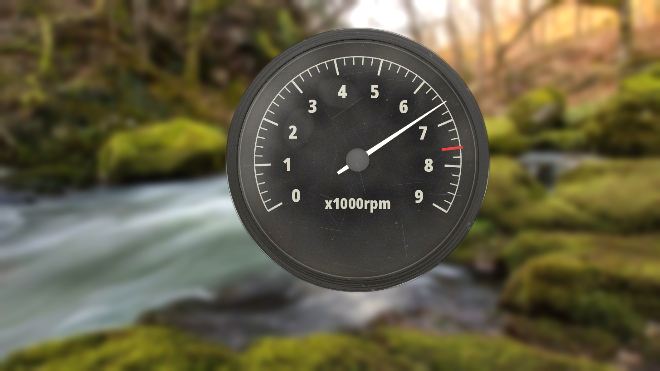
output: 6600 rpm
